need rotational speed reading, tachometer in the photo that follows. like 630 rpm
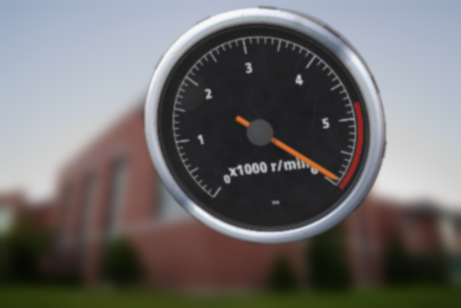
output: 5900 rpm
